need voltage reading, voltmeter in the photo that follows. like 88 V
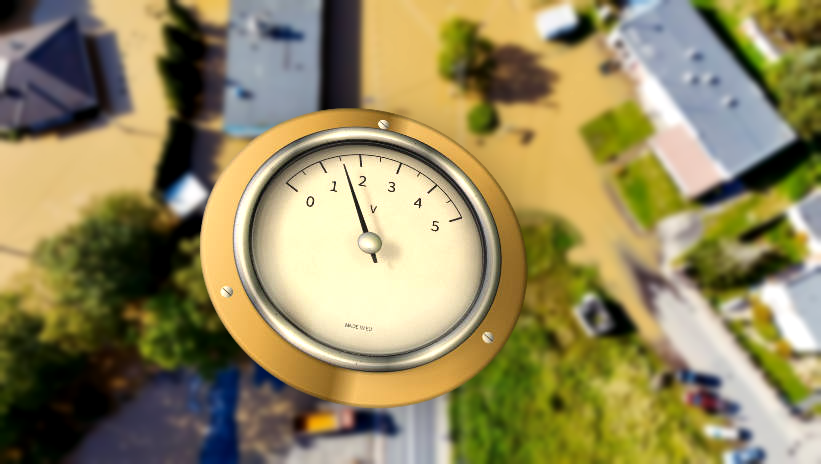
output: 1.5 V
